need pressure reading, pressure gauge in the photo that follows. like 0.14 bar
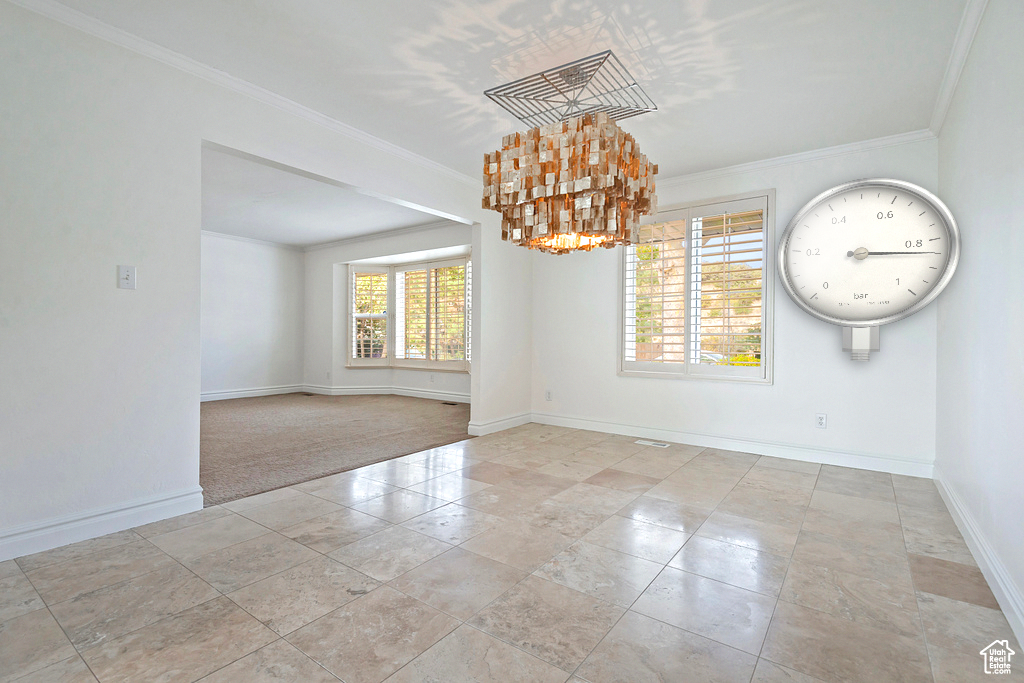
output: 0.85 bar
